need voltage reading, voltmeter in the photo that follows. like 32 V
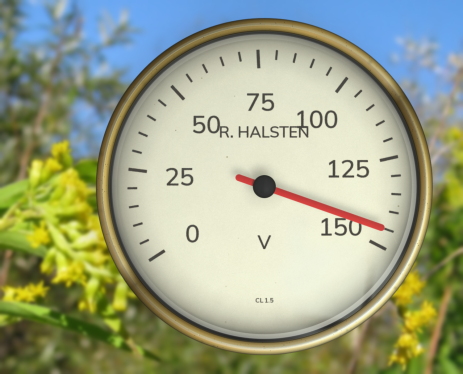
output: 145 V
